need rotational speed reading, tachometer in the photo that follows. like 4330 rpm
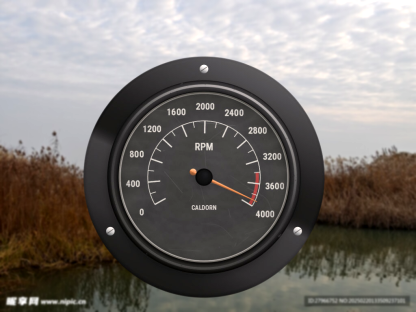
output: 3900 rpm
